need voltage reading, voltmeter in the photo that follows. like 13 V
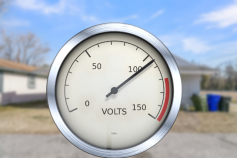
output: 105 V
